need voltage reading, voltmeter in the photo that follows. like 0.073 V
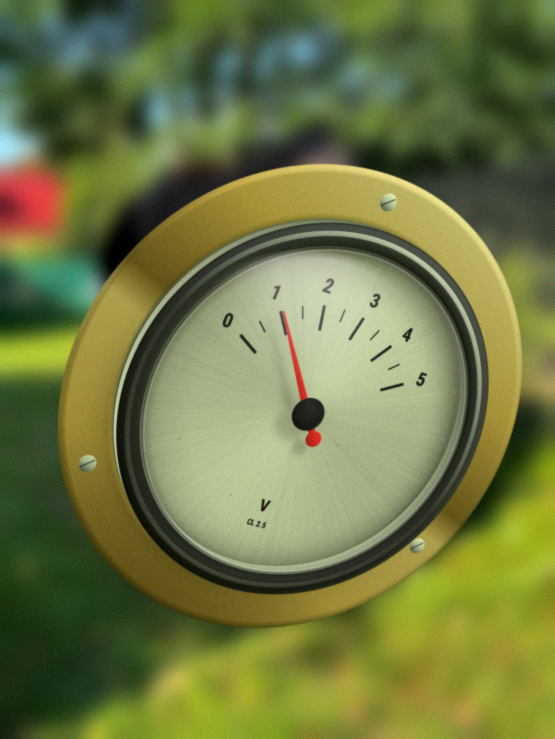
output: 1 V
